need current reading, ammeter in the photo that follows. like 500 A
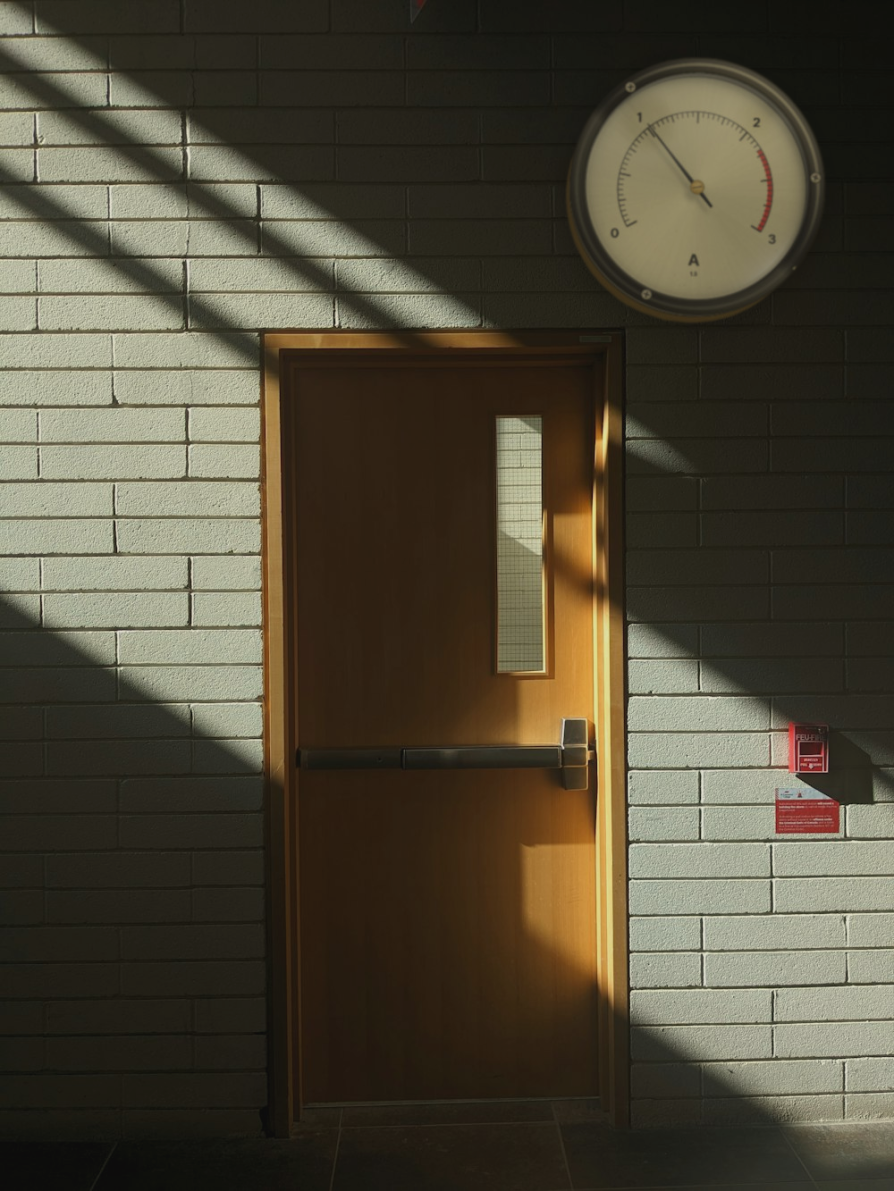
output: 1 A
